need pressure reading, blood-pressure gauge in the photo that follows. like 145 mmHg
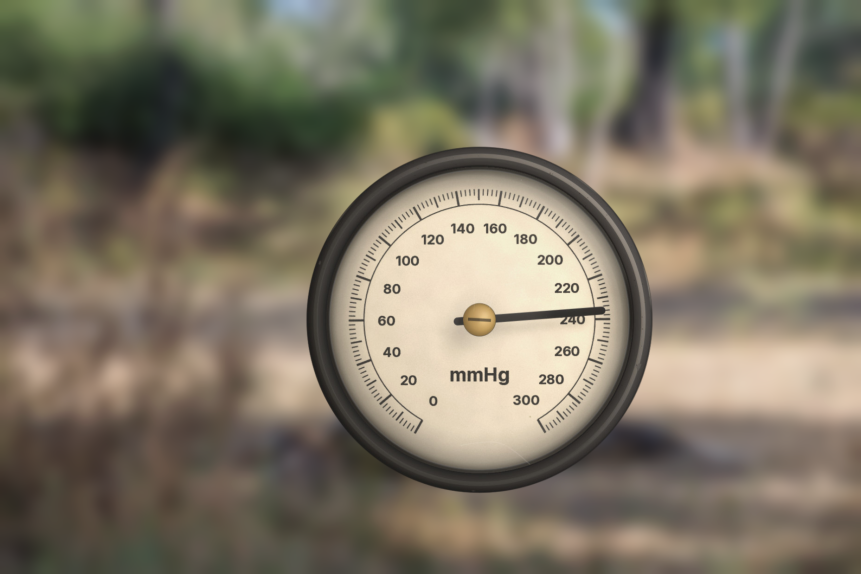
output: 236 mmHg
